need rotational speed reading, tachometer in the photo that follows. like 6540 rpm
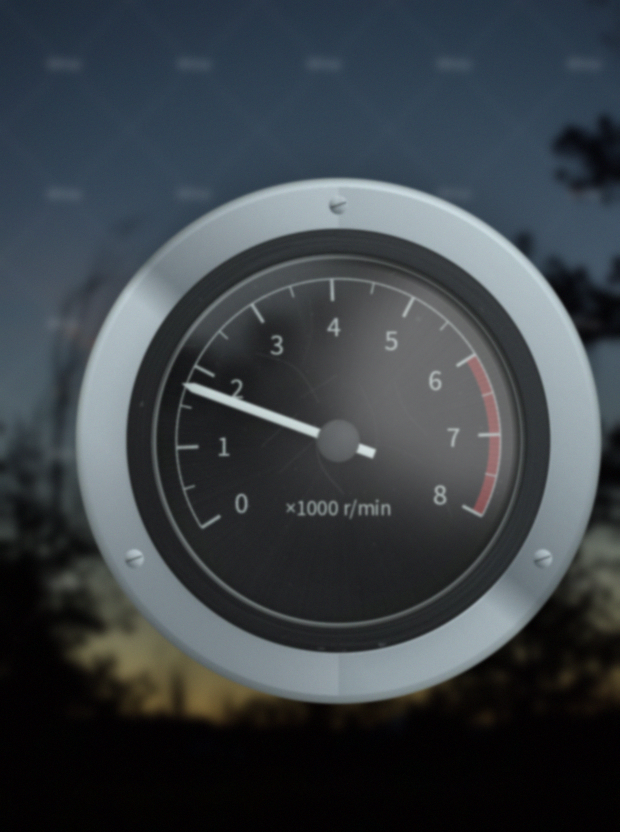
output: 1750 rpm
